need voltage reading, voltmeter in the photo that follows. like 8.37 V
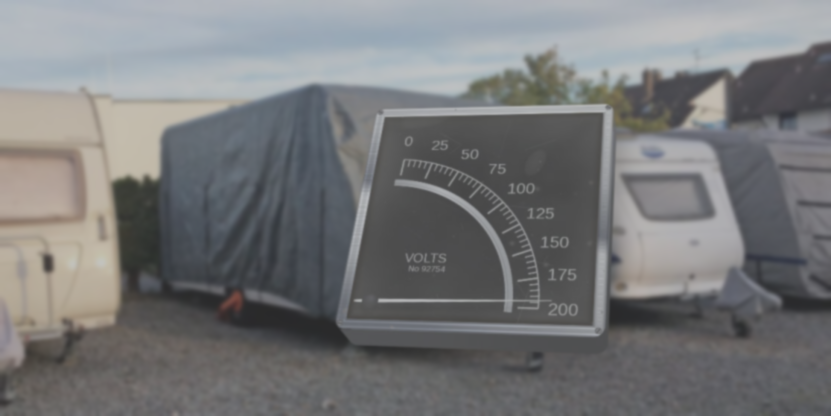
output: 195 V
